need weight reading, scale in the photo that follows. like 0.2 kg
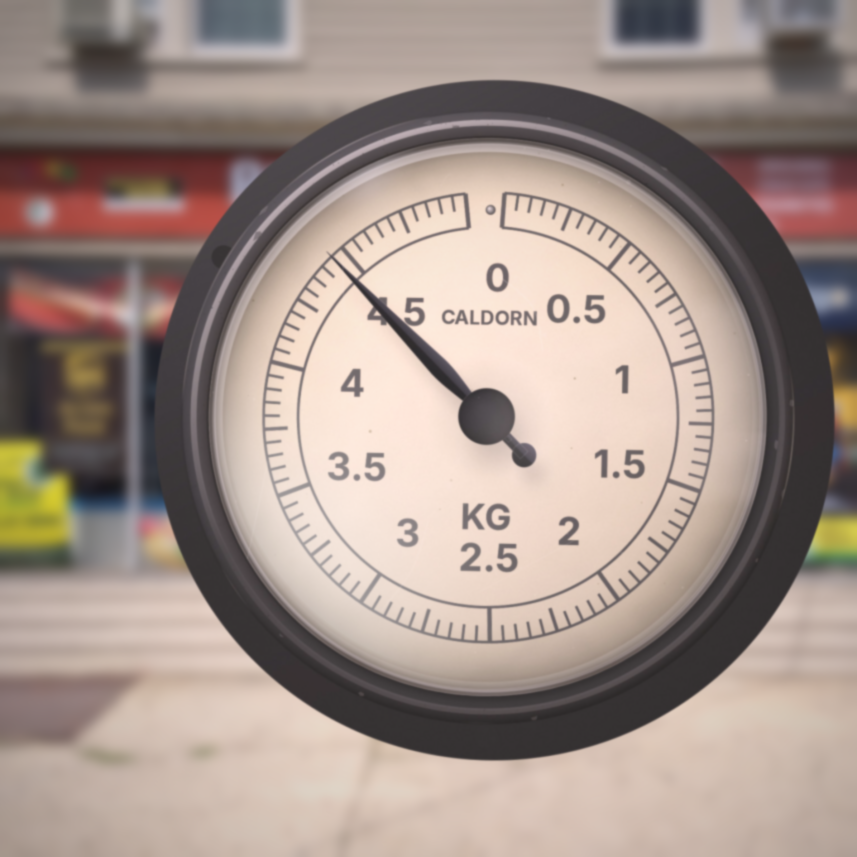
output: 4.45 kg
